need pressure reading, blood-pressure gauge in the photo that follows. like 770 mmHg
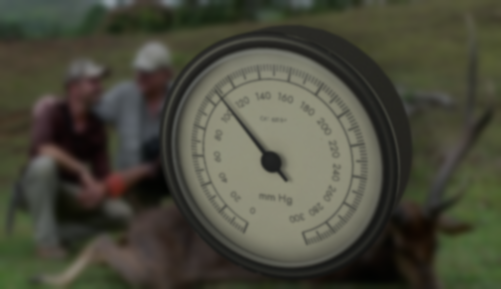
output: 110 mmHg
